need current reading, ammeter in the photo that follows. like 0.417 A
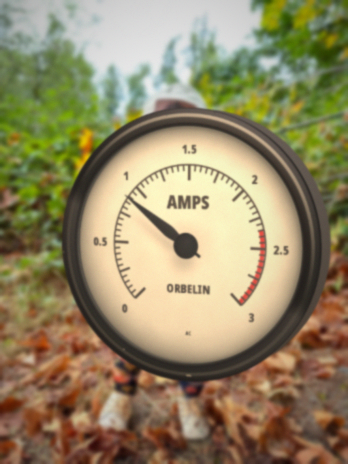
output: 0.9 A
